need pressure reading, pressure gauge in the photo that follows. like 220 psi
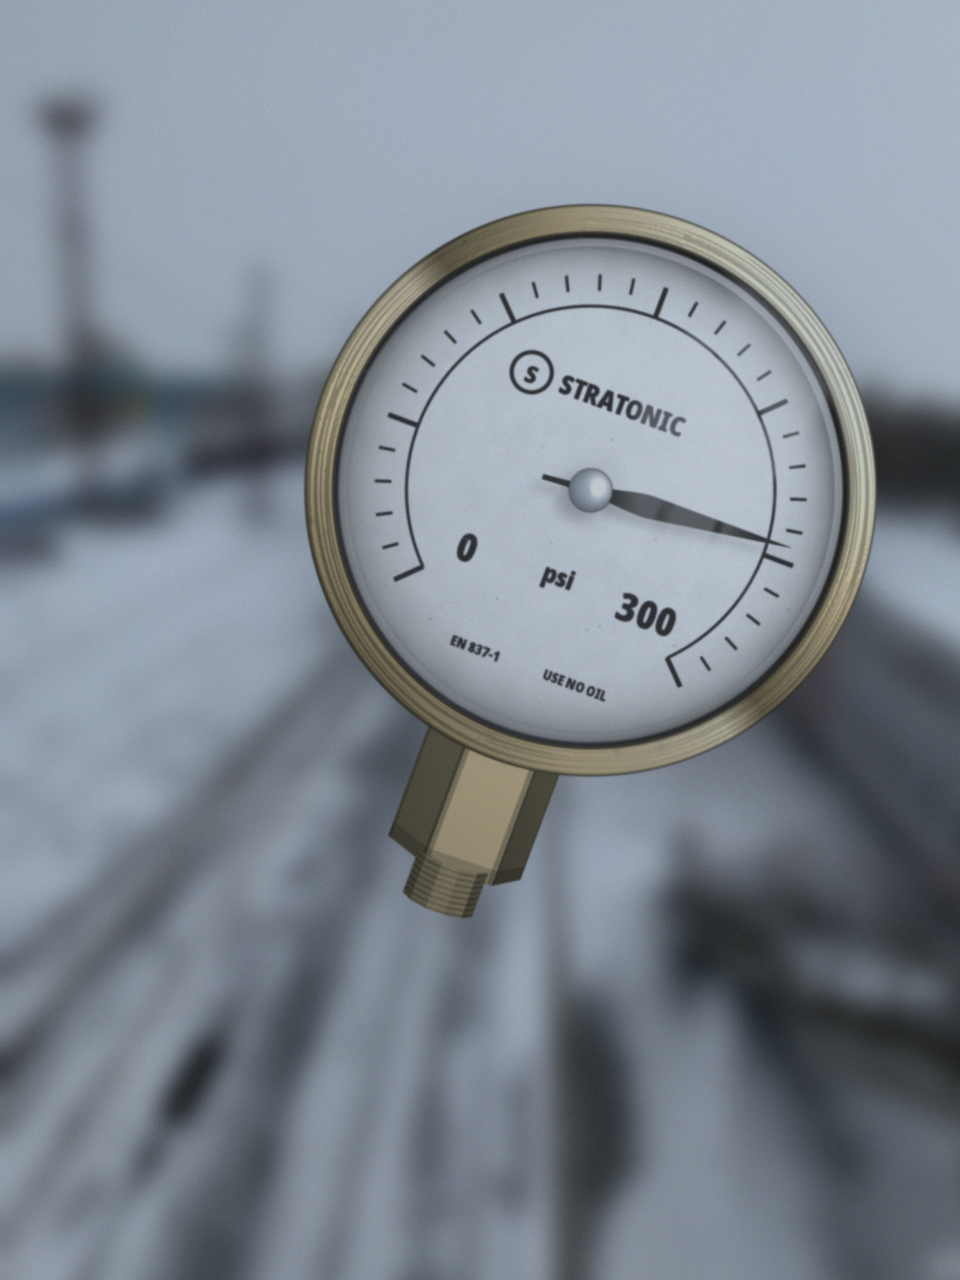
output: 245 psi
